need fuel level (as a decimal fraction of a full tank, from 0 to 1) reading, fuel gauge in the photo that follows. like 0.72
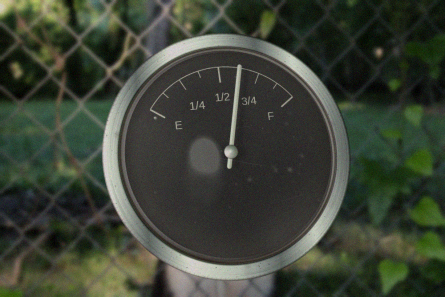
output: 0.625
